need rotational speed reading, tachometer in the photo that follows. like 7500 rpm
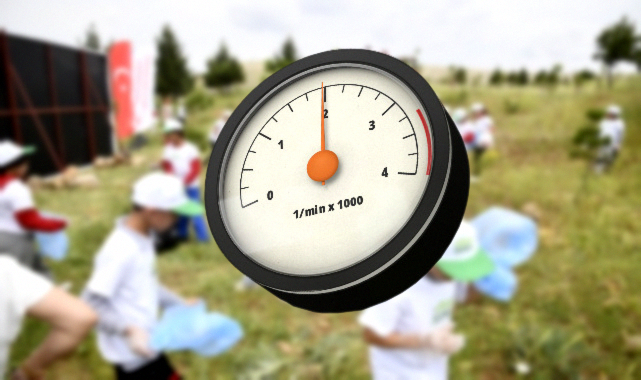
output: 2000 rpm
